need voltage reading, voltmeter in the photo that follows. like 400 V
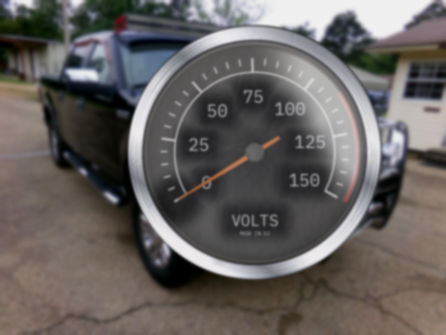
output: 0 V
